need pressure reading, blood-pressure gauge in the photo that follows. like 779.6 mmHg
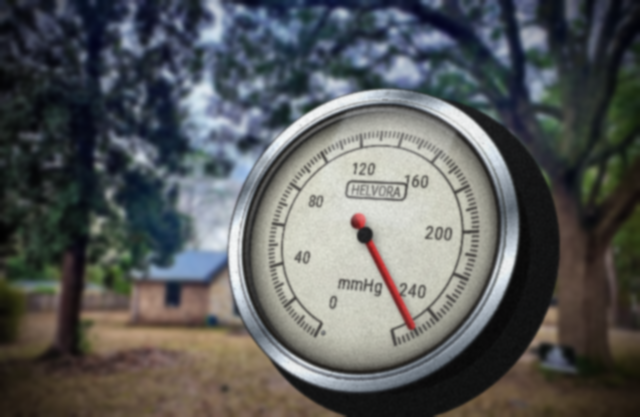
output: 250 mmHg
